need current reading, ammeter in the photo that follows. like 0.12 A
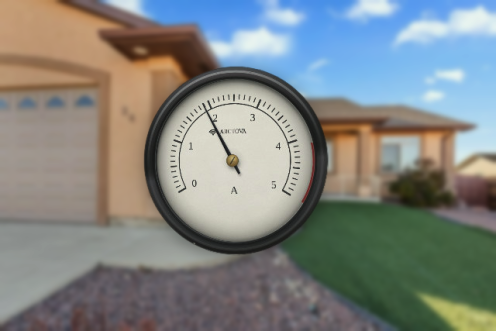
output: 1.9 A
